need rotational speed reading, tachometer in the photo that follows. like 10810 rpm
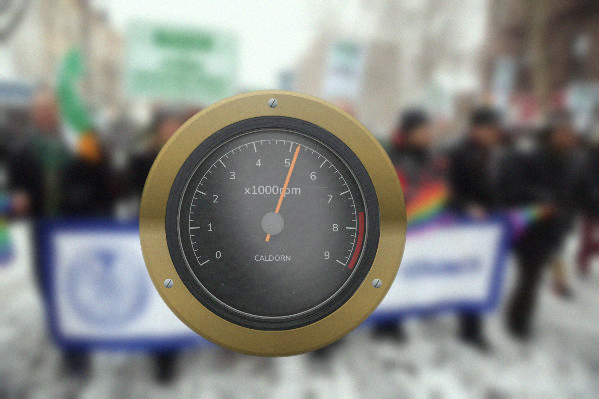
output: 5200 rpm
